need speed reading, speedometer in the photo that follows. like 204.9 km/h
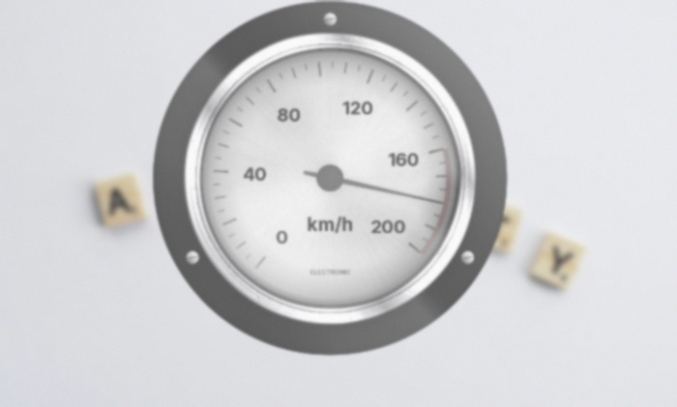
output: 180 km/h
